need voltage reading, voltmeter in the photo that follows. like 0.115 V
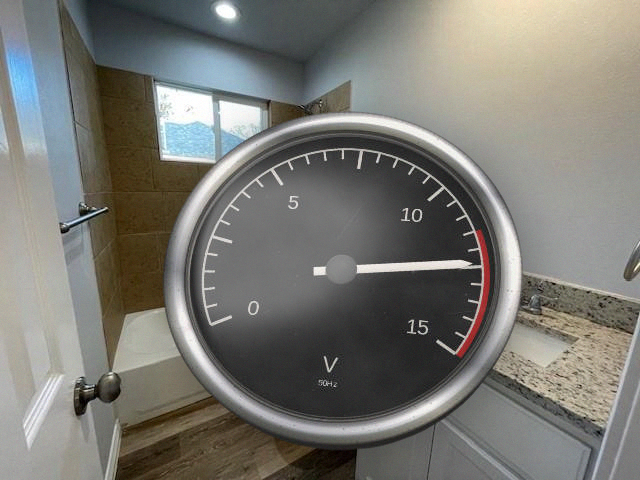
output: 12.5 V
